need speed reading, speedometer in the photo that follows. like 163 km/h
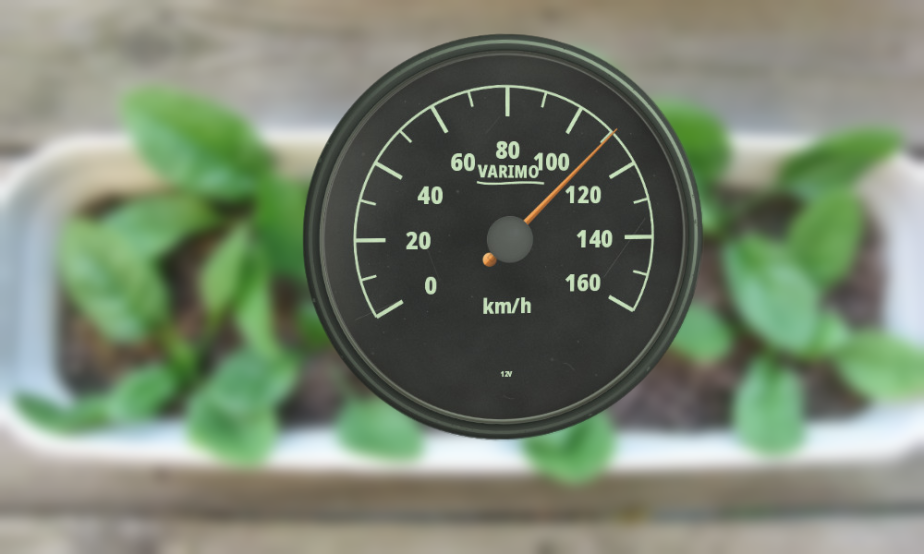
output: 110 km/h
